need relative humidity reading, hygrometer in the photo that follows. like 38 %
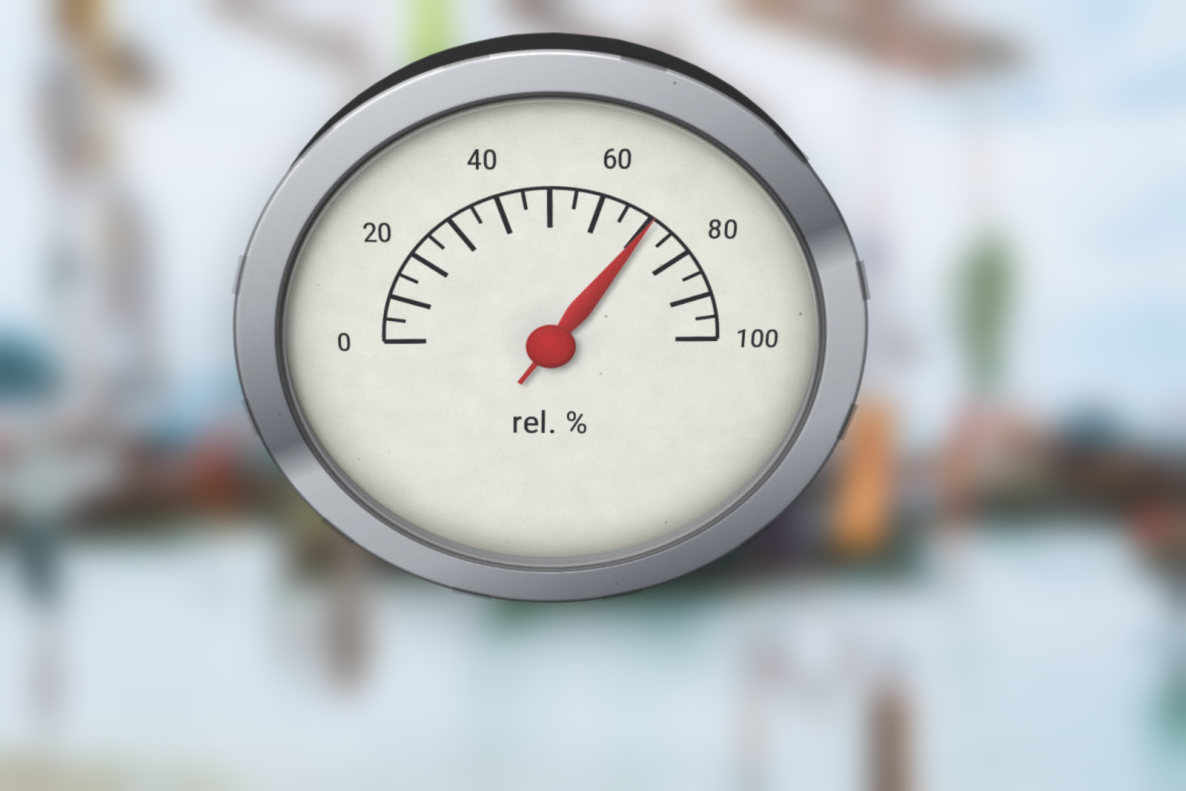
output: 70 %
